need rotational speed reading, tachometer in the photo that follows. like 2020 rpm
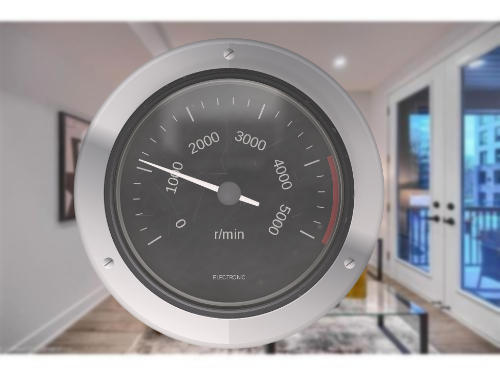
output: 1100 rpm
